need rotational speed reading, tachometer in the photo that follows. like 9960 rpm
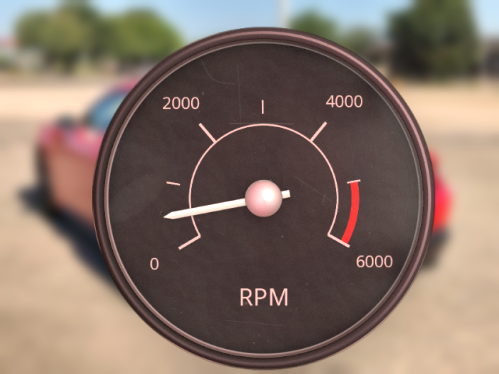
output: 500 rpm
